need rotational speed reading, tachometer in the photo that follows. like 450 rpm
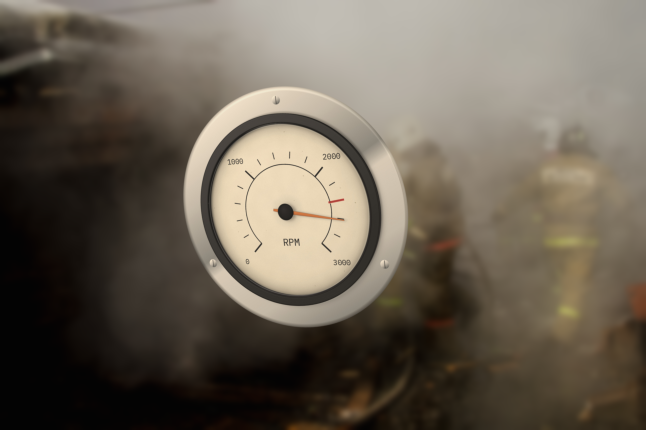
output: 2600 rpm
